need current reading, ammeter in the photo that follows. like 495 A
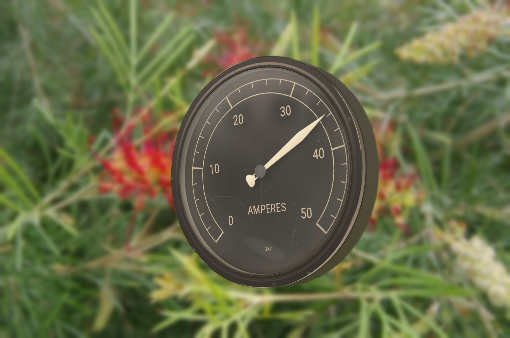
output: 36 A
